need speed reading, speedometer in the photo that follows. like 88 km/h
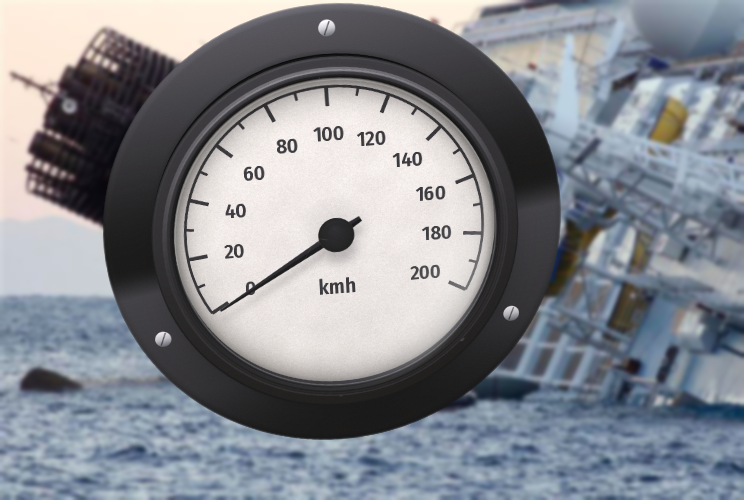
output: 0 km/h
